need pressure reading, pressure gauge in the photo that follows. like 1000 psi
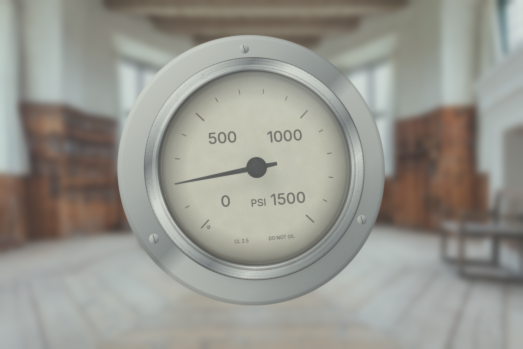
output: 200 psi
